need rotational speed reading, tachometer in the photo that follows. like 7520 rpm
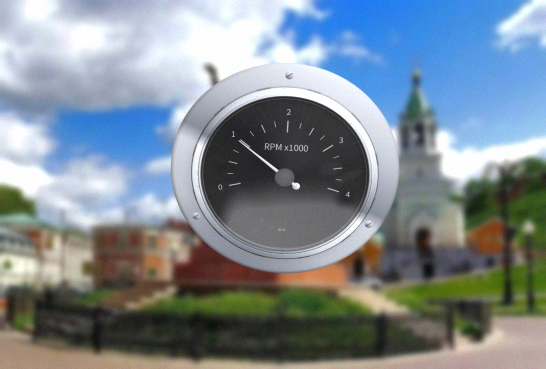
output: 1000 rpm
